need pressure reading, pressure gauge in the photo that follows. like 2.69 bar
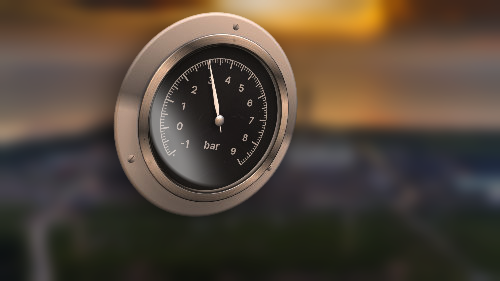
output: 3 bar
